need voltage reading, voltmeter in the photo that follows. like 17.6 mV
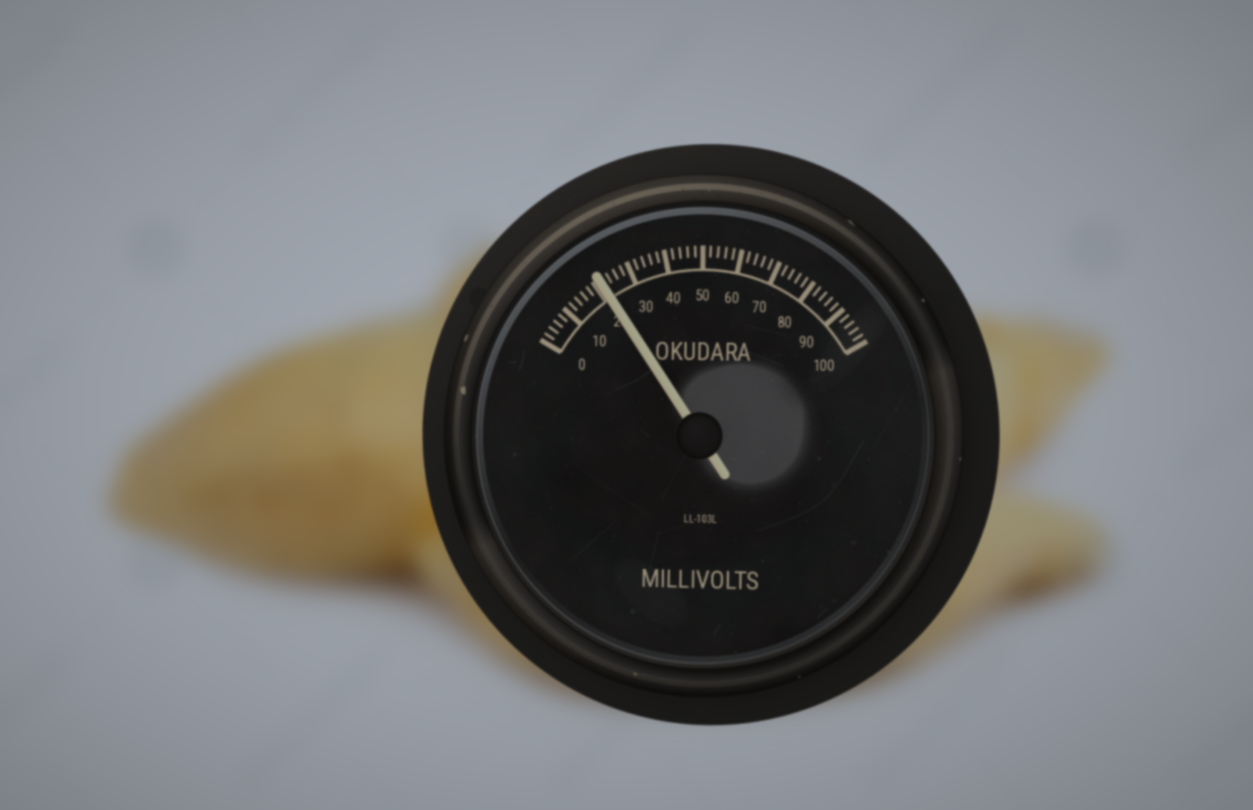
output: 22 mV
